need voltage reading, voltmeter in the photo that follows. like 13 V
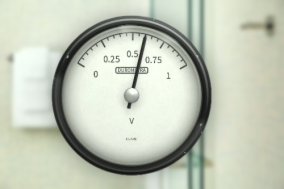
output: 0.6 V
